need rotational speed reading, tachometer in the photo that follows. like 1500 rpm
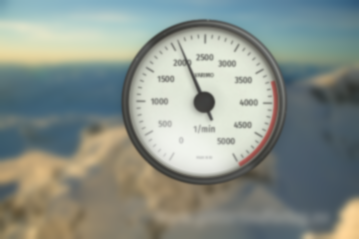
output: 2100 rpm
